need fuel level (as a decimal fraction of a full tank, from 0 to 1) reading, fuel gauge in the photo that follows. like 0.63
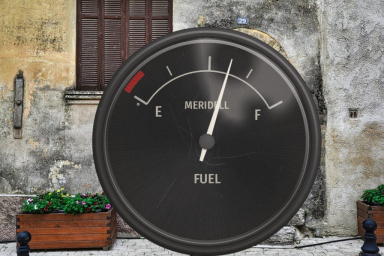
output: 0.625
